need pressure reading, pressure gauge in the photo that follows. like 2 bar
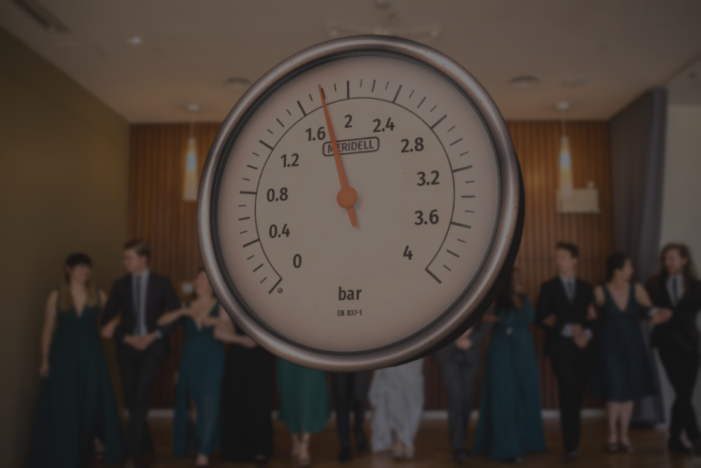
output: 1.8 bar
